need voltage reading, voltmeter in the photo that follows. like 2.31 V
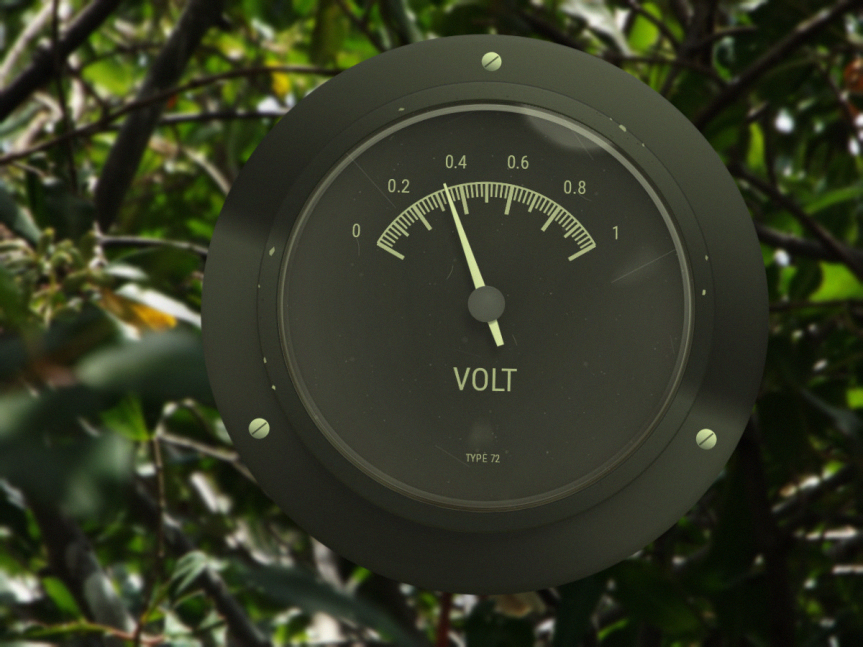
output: 0.34 V
